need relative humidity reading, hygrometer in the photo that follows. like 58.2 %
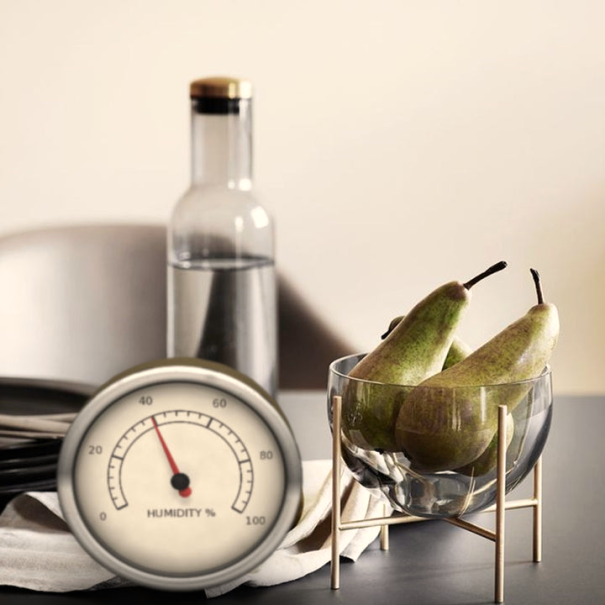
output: 40 %
